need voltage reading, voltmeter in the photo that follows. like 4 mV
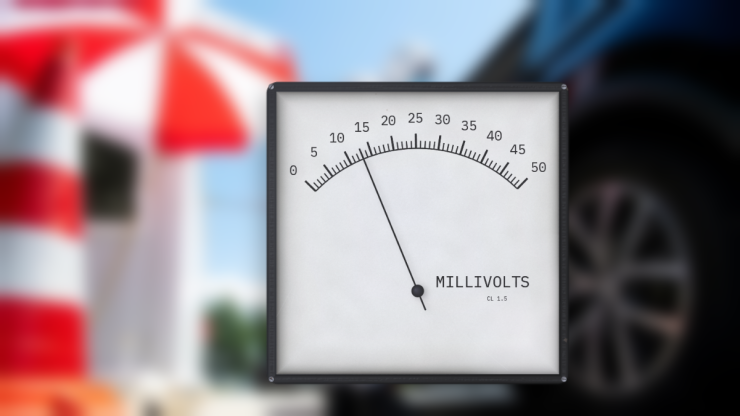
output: 13 mV
